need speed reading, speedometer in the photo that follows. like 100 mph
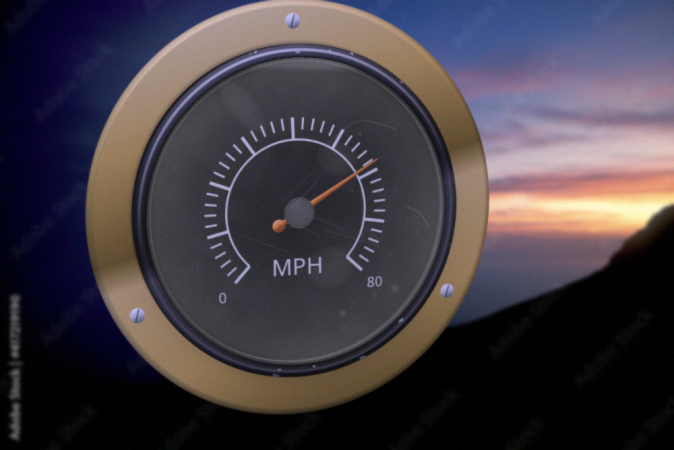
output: 58 mph
